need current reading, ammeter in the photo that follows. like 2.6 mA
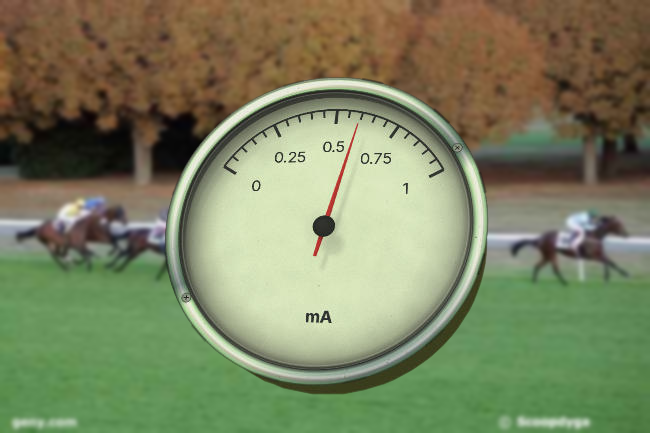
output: 0.6 mA
